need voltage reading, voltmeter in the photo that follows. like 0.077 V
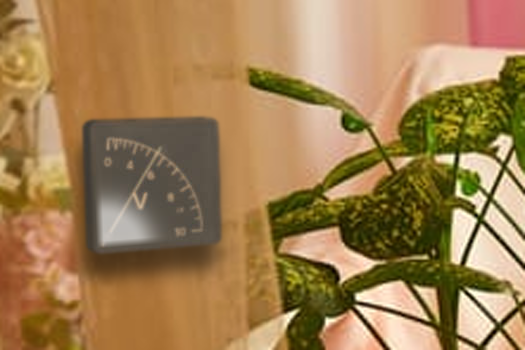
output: 5.5 V
